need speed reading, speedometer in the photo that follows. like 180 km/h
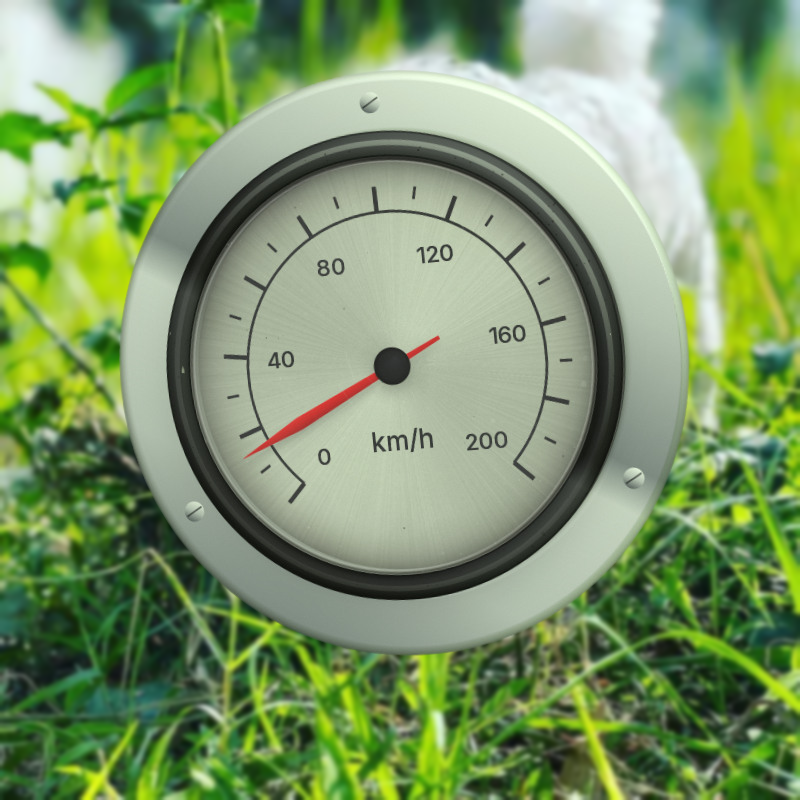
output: 15 km/h
